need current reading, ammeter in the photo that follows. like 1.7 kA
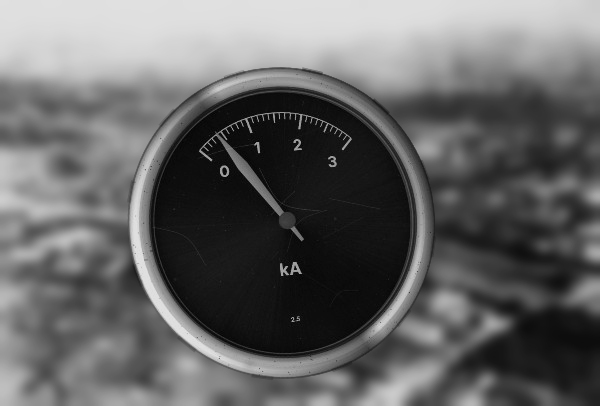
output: 0.4 kA
